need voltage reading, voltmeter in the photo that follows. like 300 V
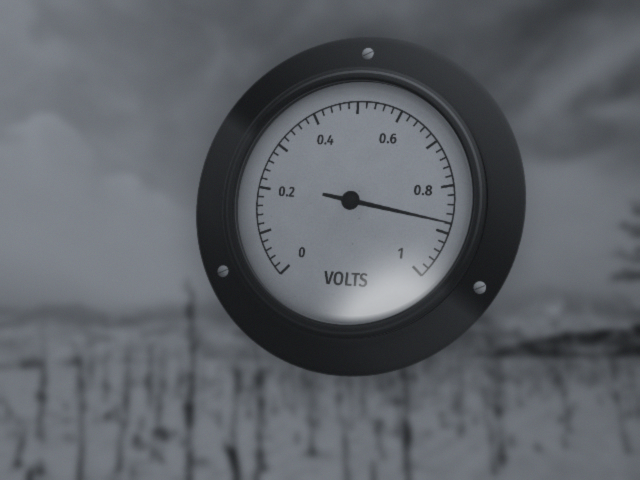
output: 0.88 V
